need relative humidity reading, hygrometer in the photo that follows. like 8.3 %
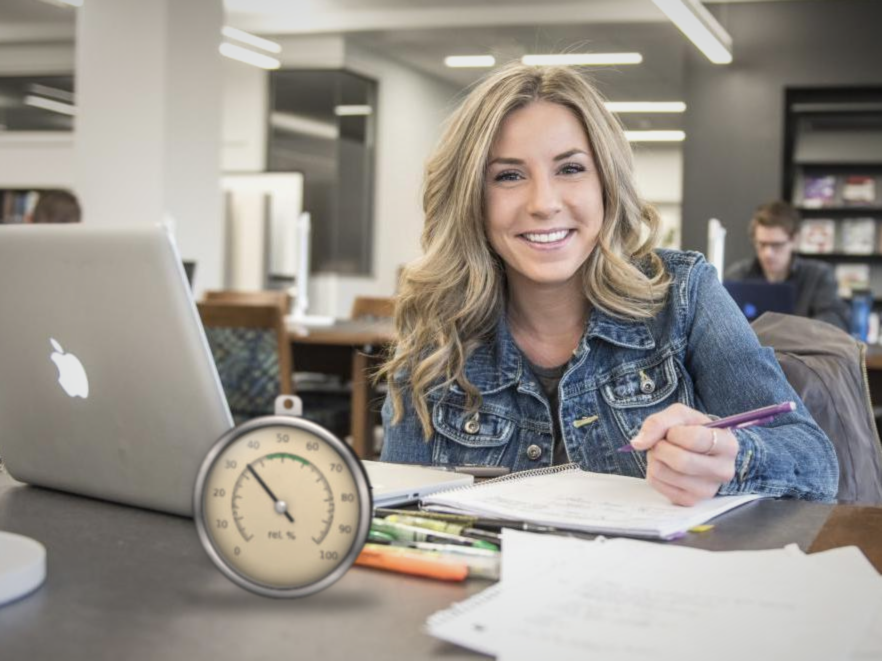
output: 35 %
